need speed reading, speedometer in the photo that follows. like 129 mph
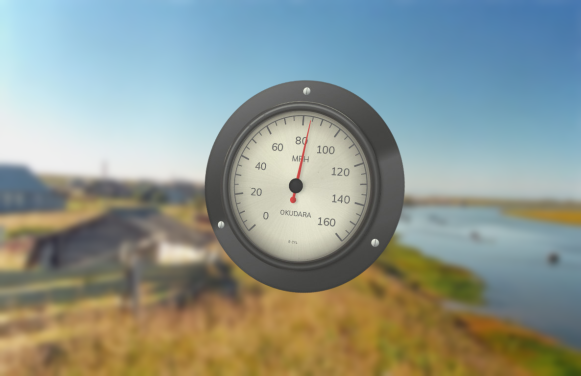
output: 85 mph
